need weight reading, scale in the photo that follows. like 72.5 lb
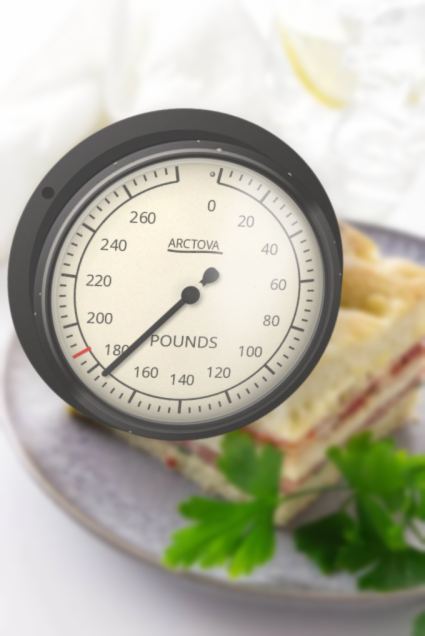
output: 176 lb
